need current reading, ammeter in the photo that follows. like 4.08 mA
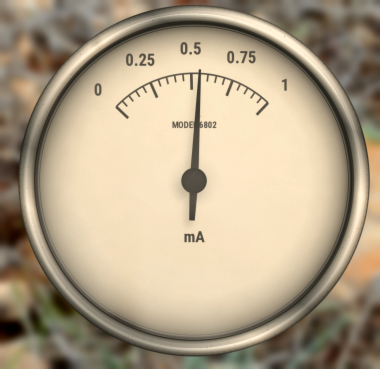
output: 0.55 mA
